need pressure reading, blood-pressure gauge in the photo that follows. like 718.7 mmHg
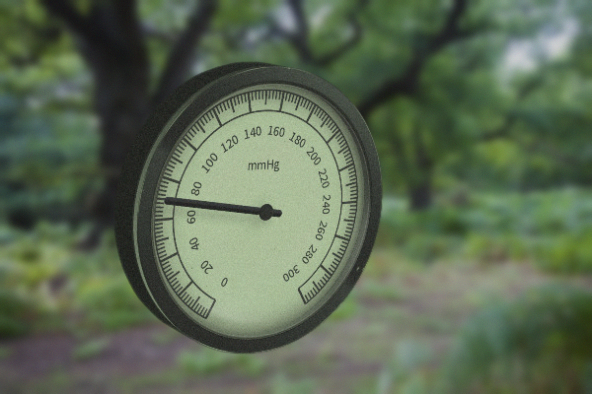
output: 70 mmHg
